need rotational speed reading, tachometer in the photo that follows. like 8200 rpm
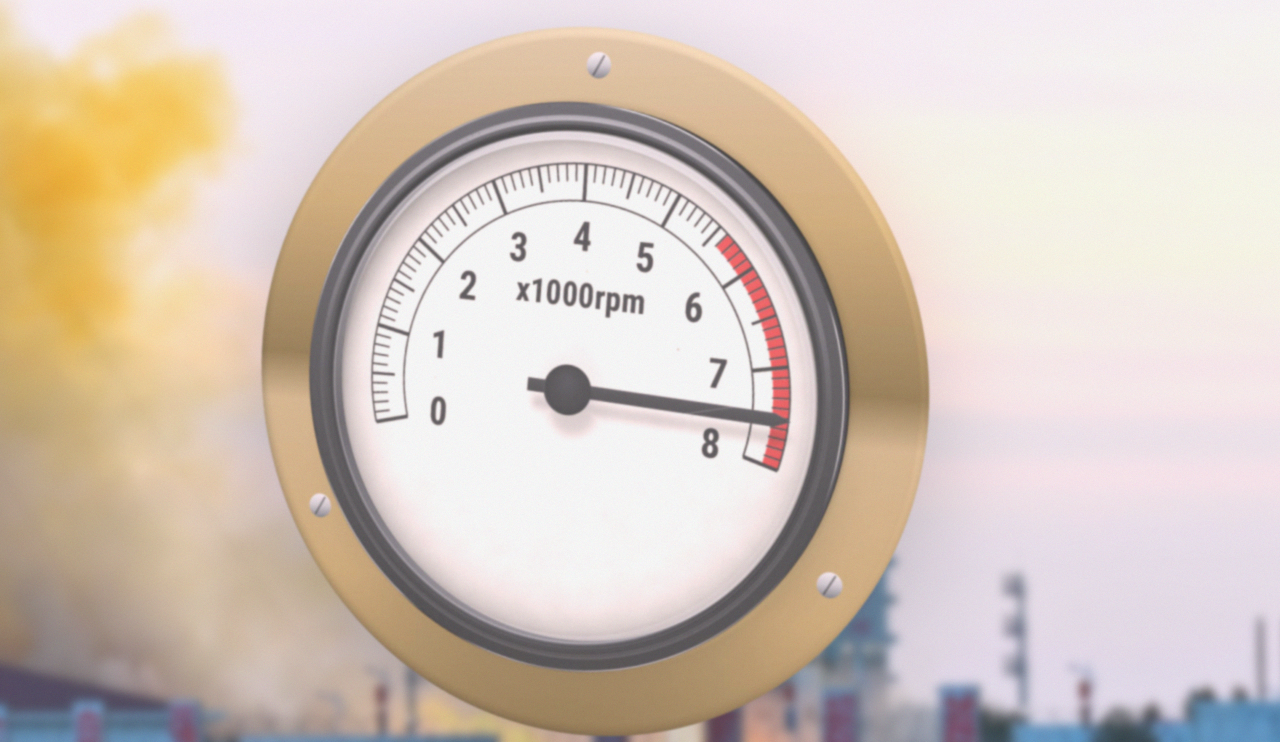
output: 7500 rpm
